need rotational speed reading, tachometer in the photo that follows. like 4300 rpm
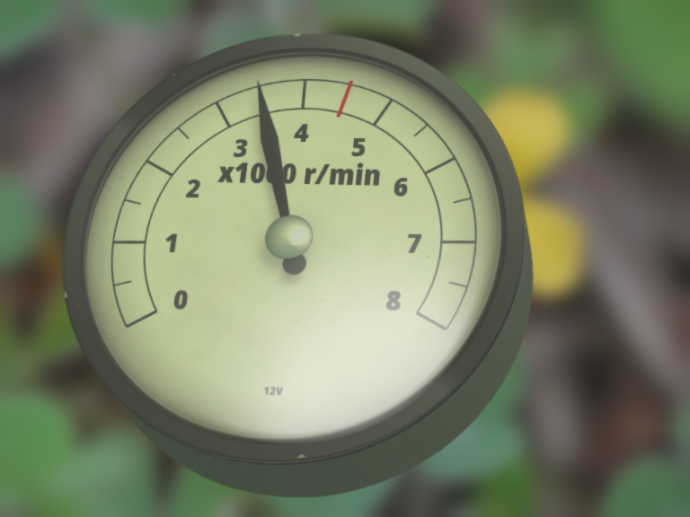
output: 3500 rpm
